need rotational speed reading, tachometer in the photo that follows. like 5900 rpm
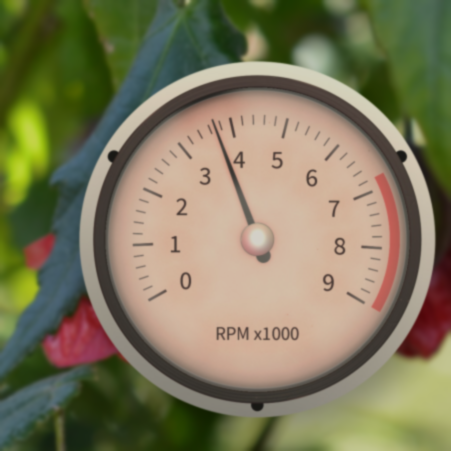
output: 3700 rpm
